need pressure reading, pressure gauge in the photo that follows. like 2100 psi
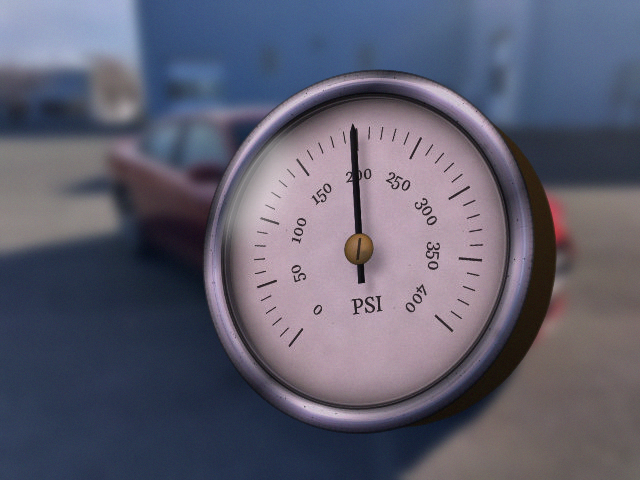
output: 200 psi
